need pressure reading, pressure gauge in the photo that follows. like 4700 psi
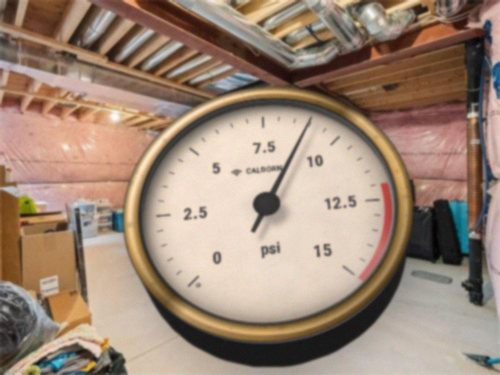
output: 9 psi
